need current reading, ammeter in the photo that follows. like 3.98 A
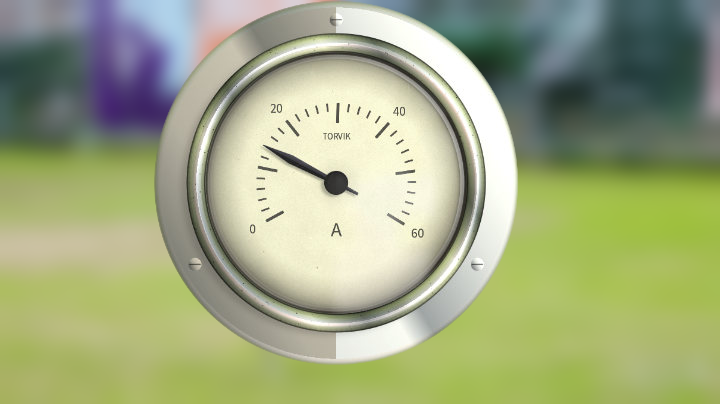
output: 14 A
